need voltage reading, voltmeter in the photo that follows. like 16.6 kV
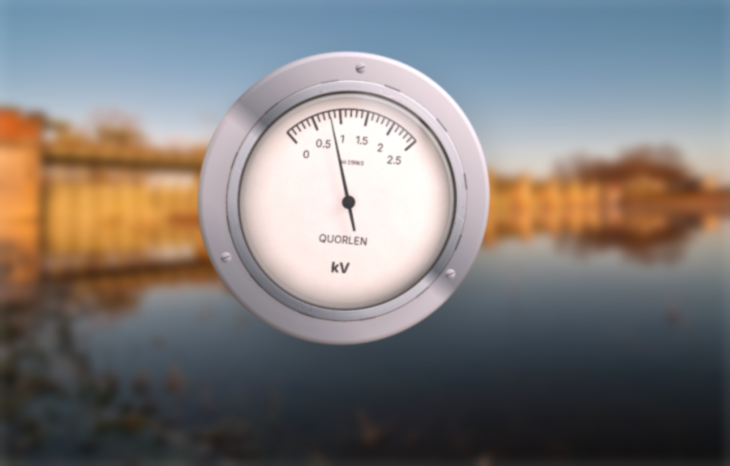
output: 0.8 kV
